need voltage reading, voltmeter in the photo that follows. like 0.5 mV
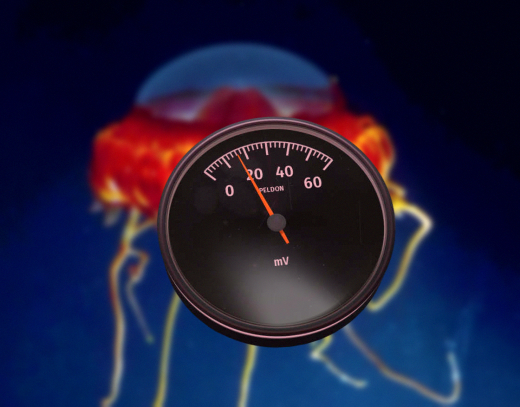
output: 16 mV
